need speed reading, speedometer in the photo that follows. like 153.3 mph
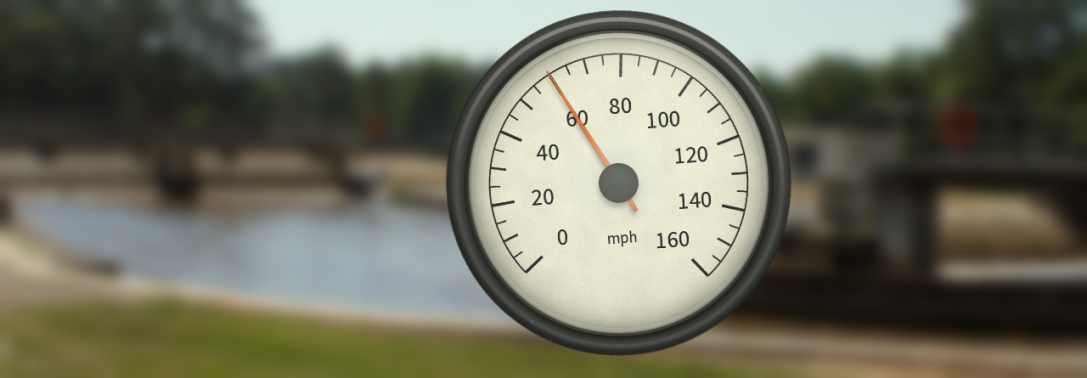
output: 60 mph
